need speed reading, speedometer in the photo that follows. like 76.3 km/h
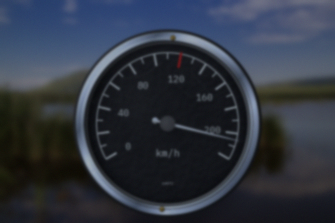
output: 205 km/h
